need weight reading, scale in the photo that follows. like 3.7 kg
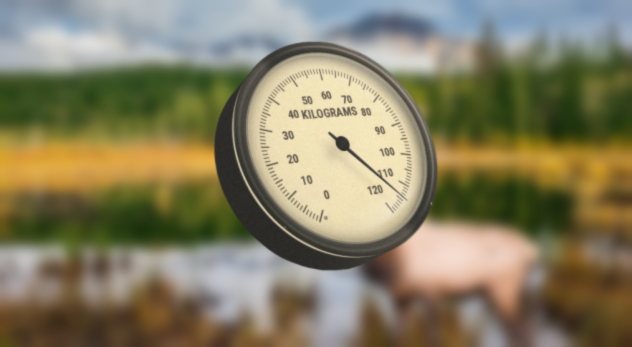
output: 115 kg
